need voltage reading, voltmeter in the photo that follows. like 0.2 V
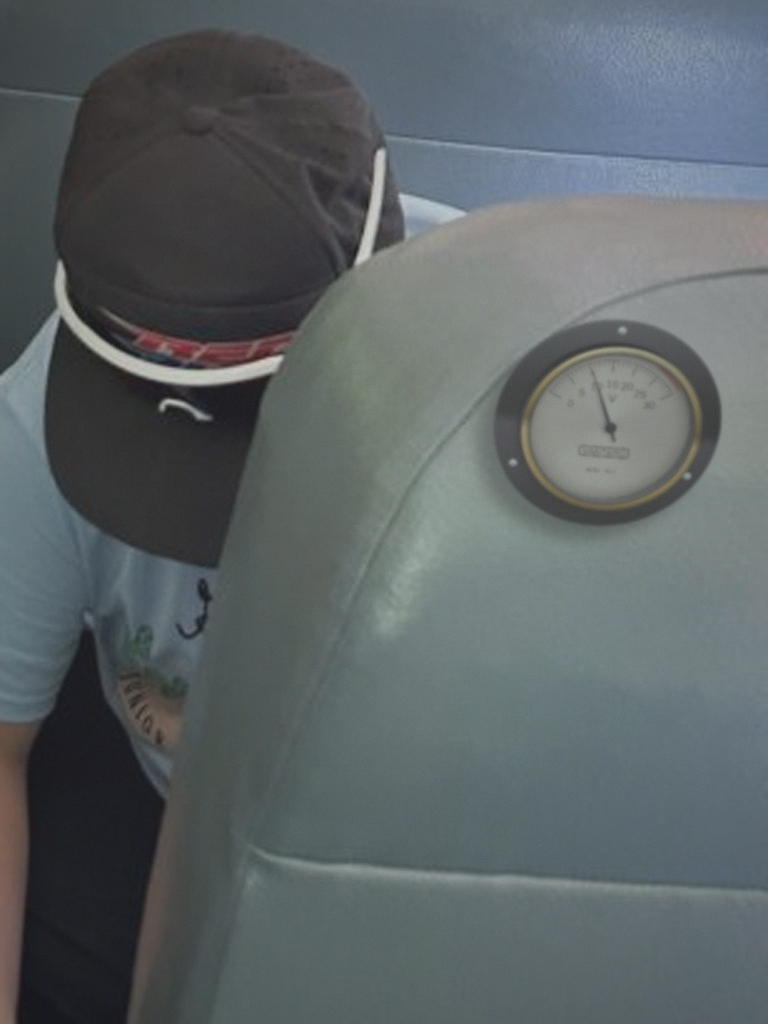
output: 10 V
